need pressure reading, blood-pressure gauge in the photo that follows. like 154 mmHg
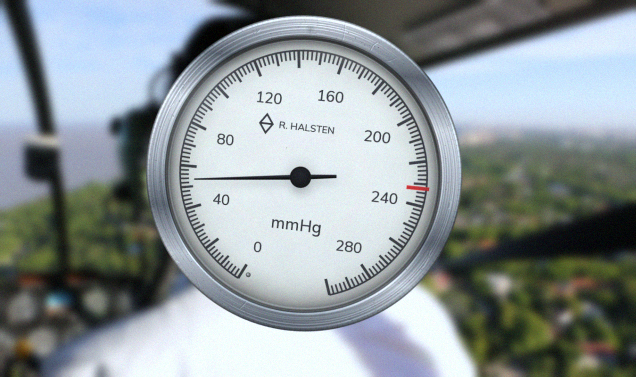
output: 54 mmHg
